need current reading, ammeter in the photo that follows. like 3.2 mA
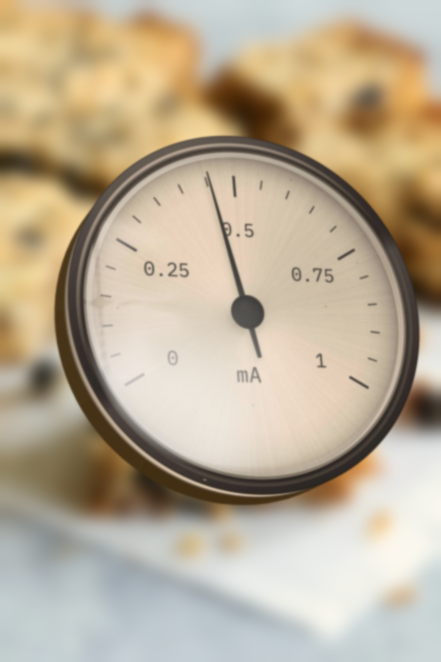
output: 0.45 mA
